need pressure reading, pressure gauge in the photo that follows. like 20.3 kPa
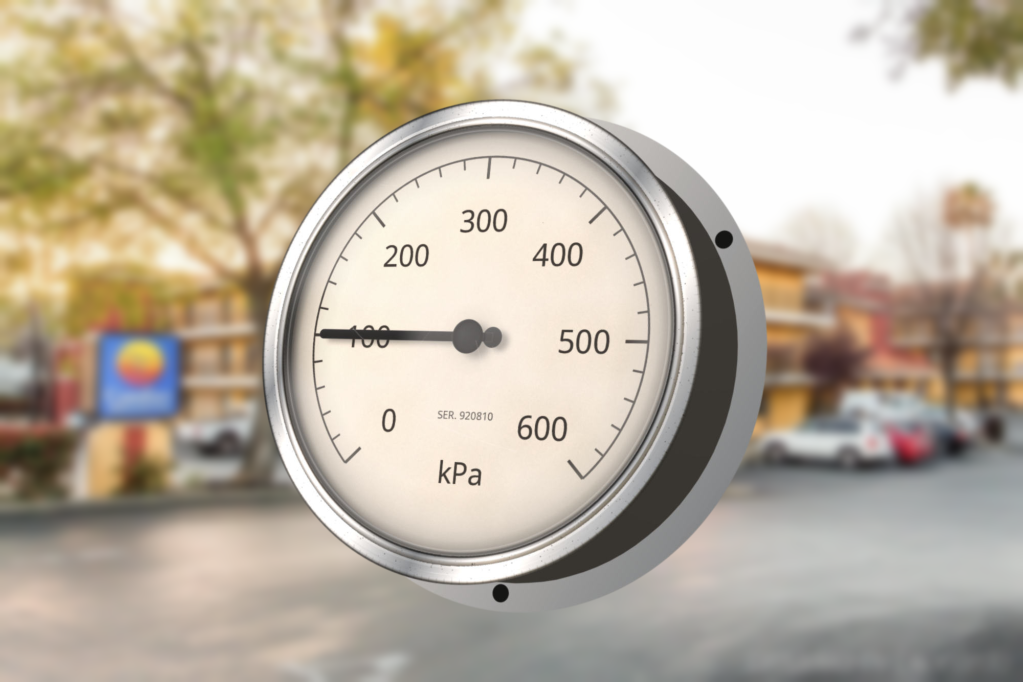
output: 100 kPa
